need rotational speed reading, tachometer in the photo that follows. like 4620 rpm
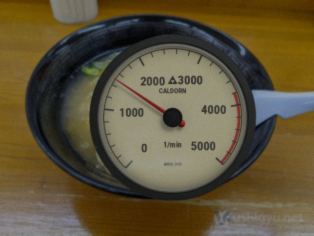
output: 1500 rpm
